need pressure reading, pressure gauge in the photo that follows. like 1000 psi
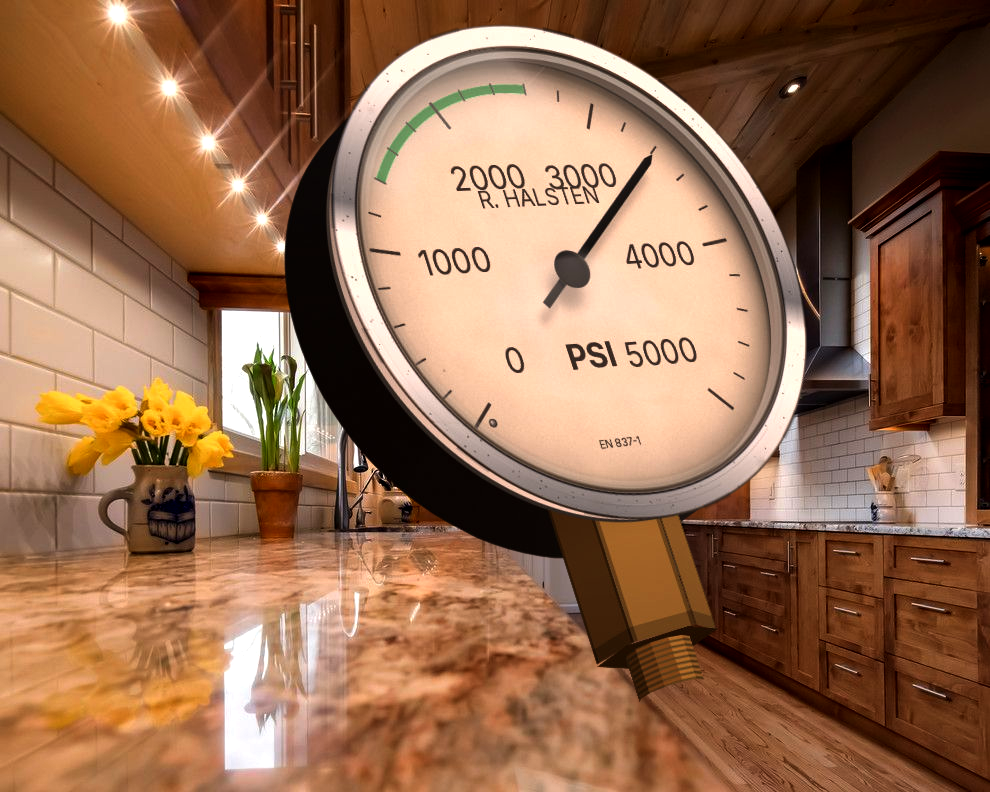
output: 3400 psi
